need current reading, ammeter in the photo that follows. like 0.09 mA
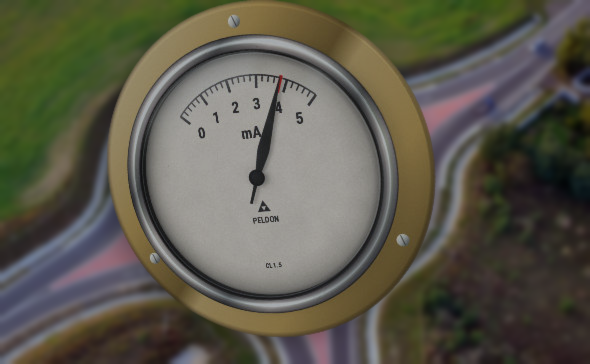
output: 3.8 mA
